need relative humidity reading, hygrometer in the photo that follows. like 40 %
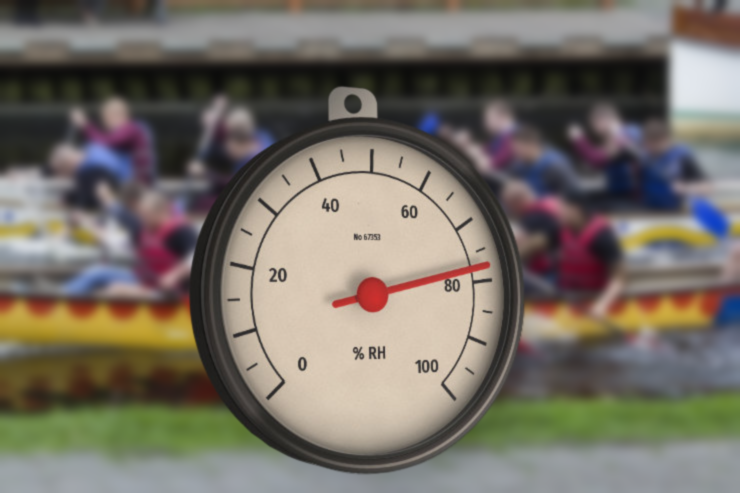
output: 77.5 %
